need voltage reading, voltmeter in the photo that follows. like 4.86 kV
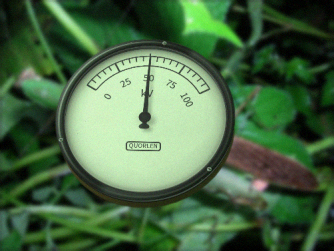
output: 50 kV
